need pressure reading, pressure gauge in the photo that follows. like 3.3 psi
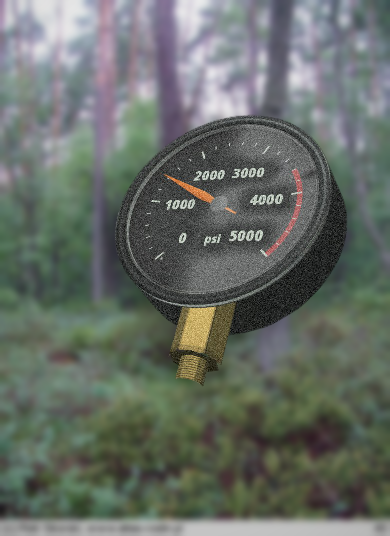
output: 1400 psi
